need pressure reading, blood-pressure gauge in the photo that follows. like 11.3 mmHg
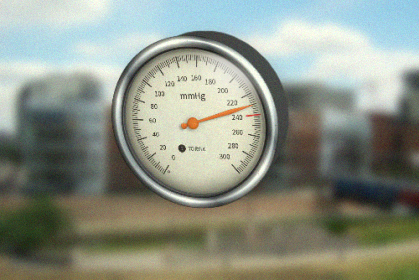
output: 230 mmHg
